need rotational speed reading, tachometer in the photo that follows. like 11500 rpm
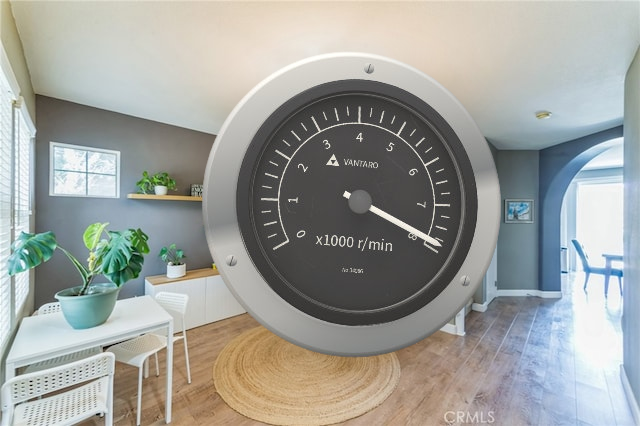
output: 7875 rpm
